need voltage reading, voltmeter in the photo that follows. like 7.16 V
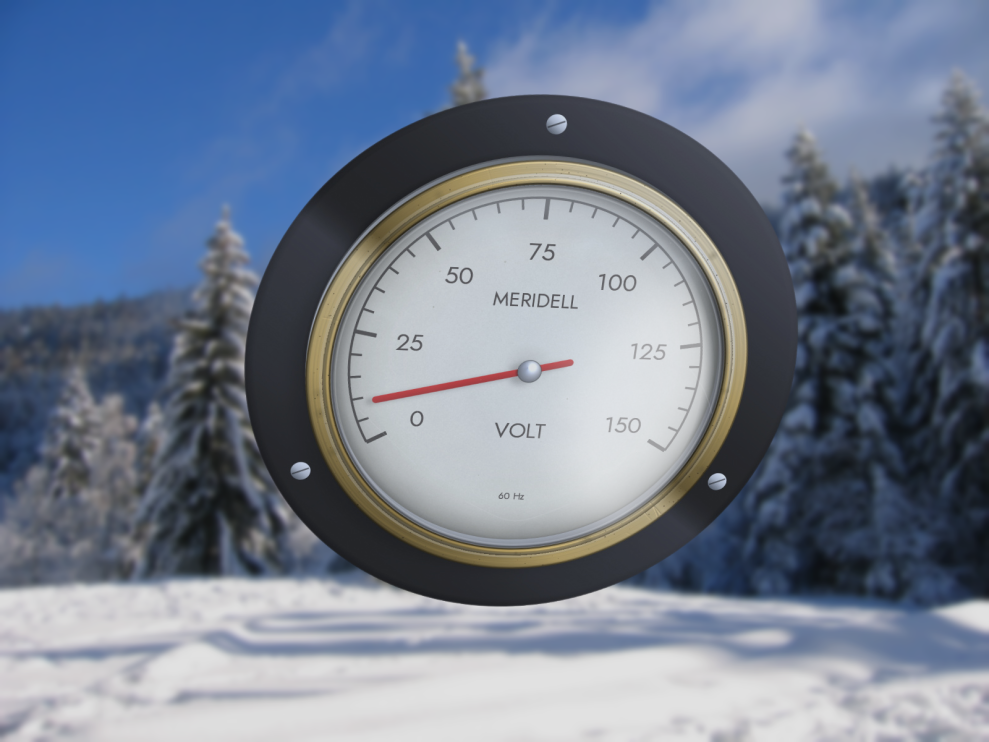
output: 10 V
